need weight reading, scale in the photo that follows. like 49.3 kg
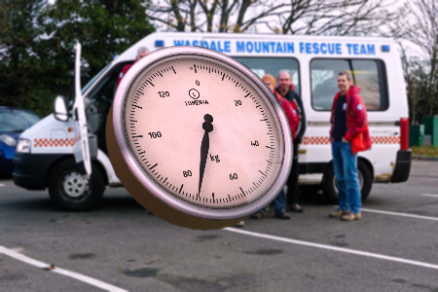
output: 75 kg
